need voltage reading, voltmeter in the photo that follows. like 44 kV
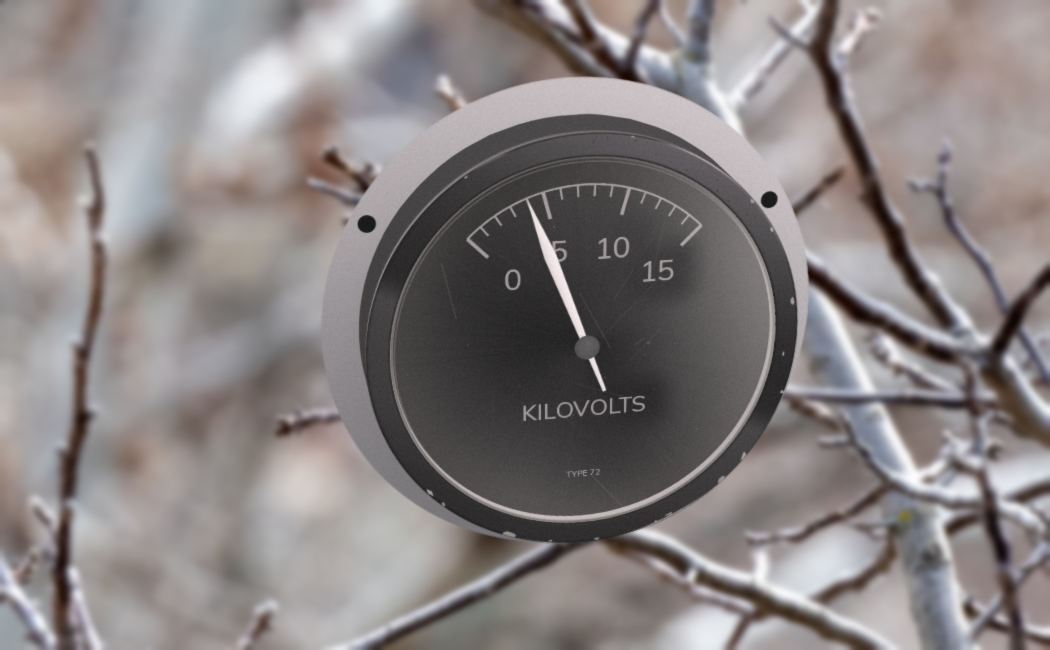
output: 4 kV
